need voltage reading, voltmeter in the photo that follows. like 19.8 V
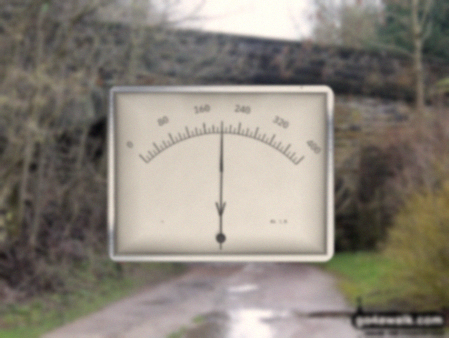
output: 200 V
